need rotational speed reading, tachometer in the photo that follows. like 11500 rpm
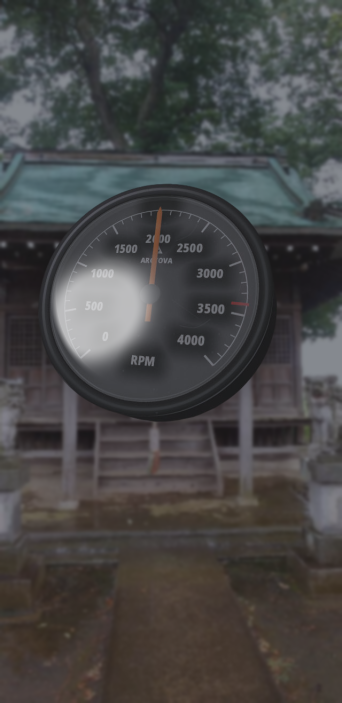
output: 2000 rpm
